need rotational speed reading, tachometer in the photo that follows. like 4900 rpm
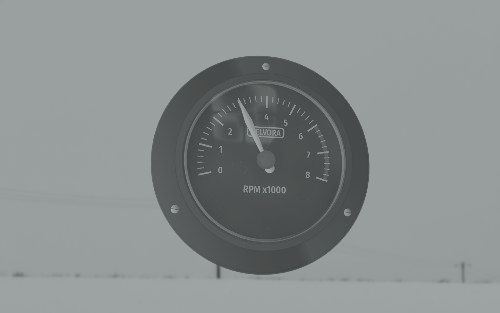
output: 3000 rpm
